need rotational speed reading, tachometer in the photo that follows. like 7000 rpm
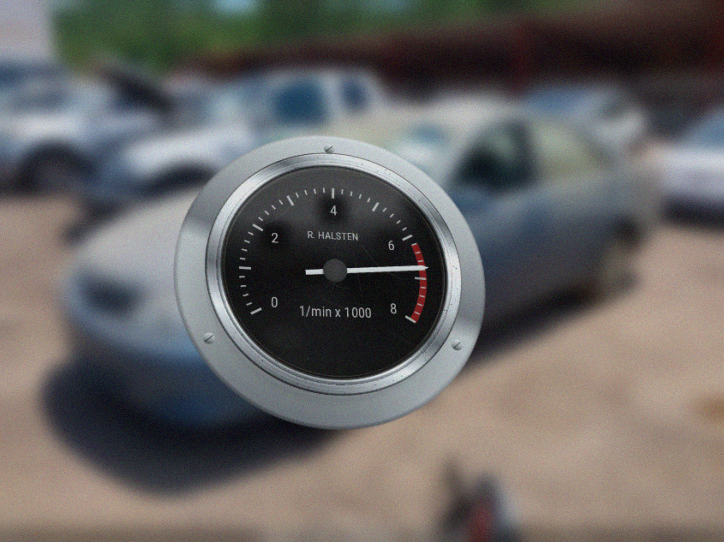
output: 6800 rpm
